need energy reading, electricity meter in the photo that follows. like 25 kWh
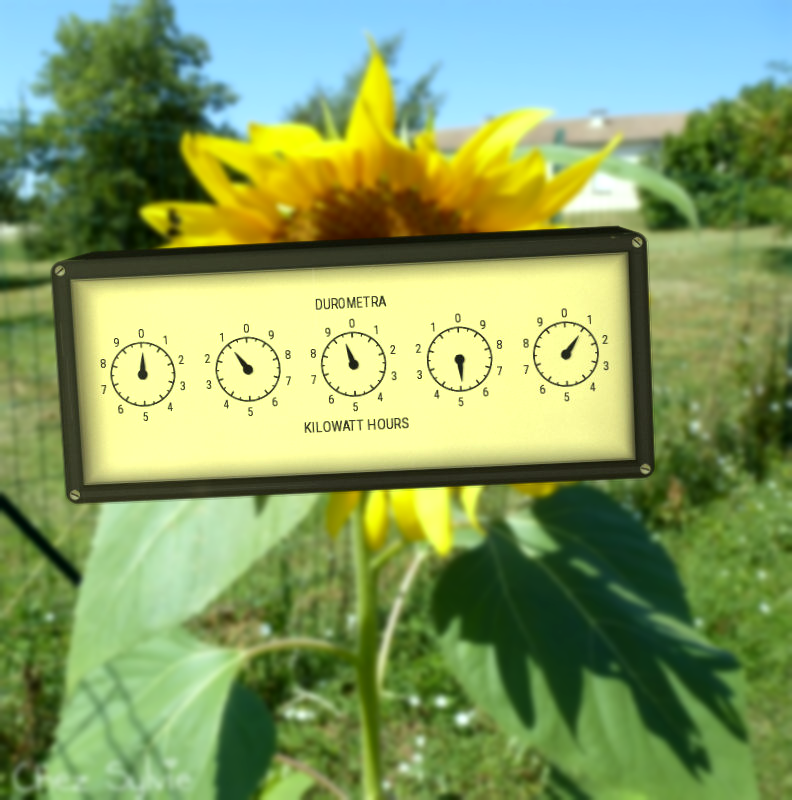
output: 951 kWh
